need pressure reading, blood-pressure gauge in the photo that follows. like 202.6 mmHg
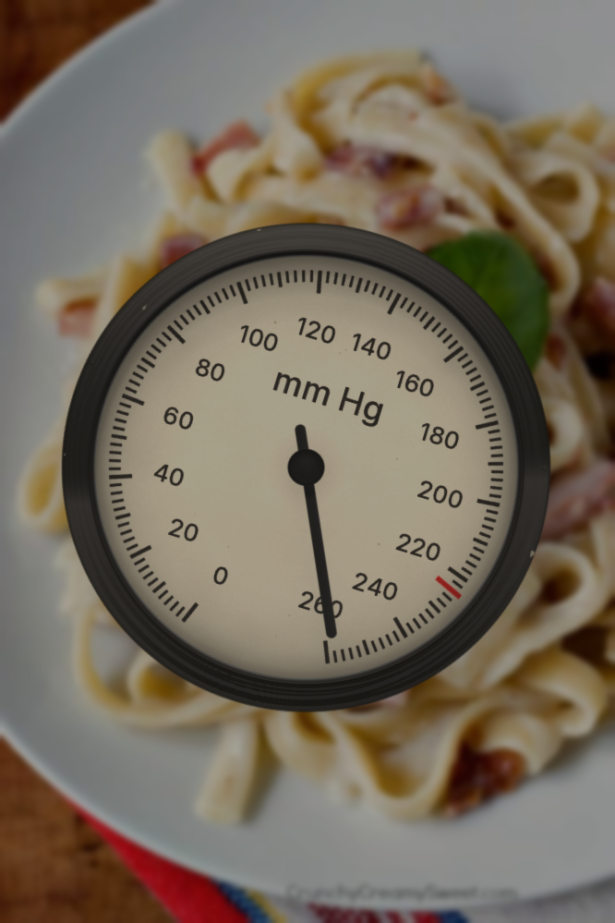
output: 258 mmHg
